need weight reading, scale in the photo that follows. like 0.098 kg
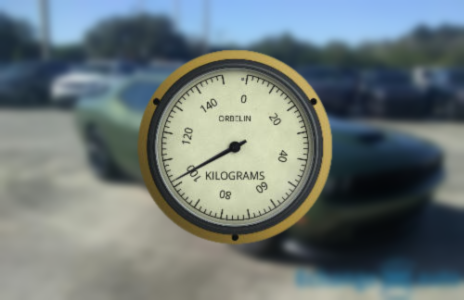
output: 102 kg
